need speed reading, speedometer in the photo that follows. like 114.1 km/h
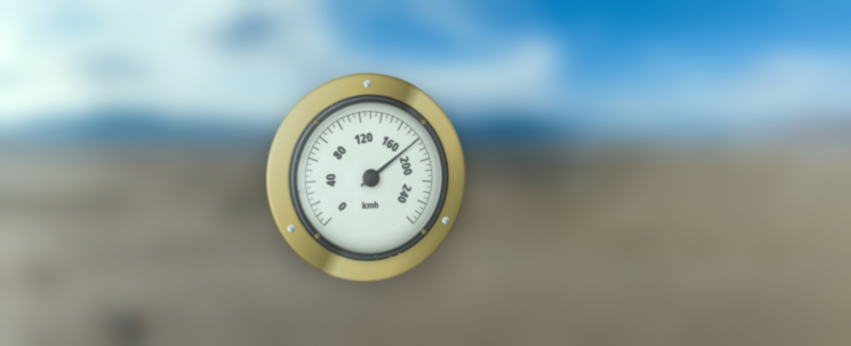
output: 180 km/h
